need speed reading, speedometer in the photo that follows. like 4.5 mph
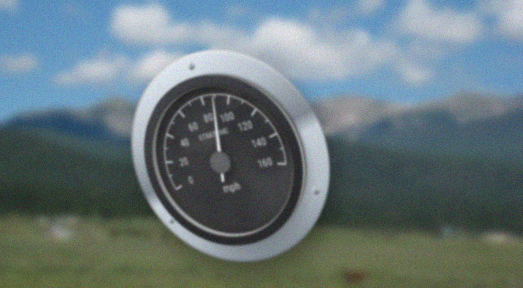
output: 90 mph
